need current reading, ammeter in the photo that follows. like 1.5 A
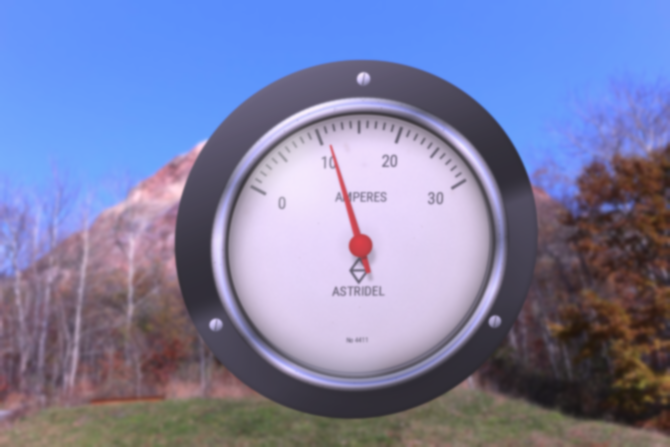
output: 11 A
